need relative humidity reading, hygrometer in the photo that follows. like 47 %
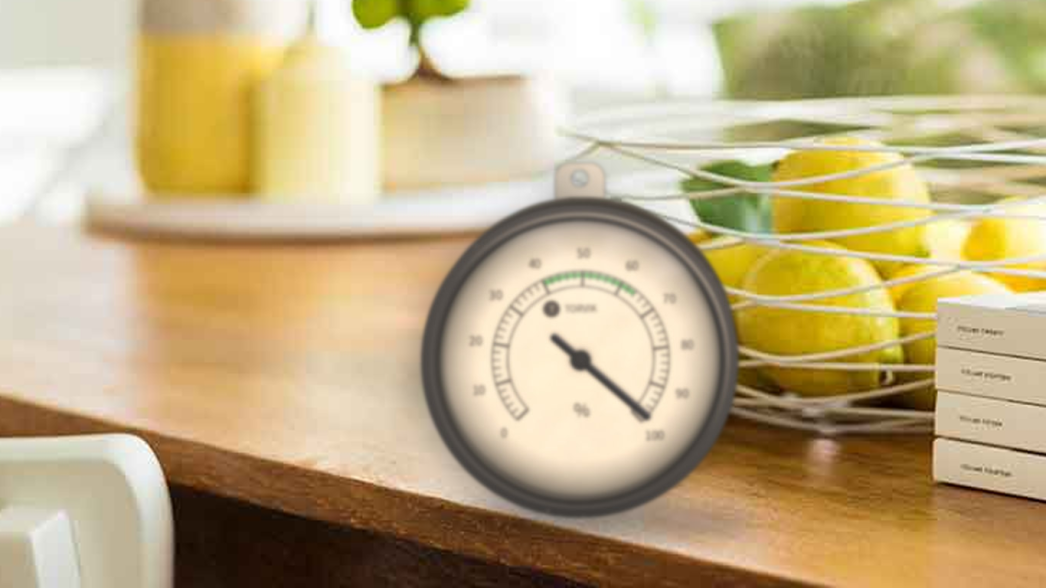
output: 98 %
